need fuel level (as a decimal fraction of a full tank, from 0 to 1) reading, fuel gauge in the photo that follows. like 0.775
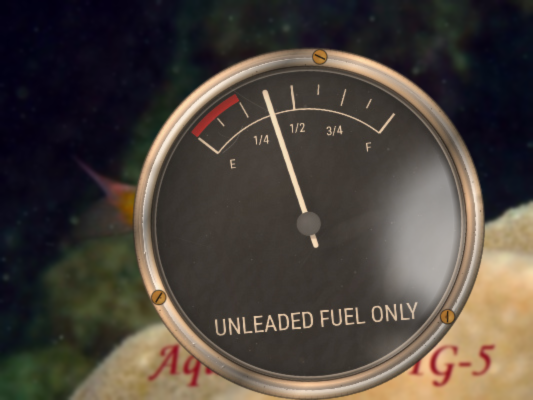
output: 0.375
